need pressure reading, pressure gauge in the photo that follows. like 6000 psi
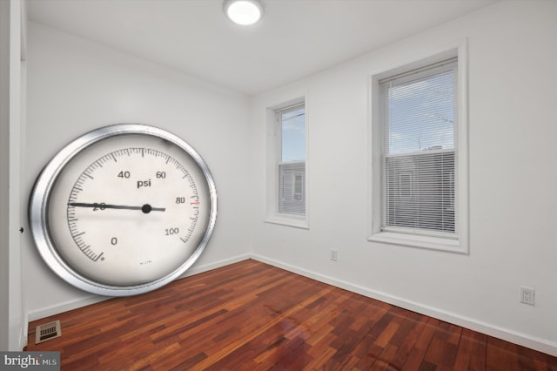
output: 20 psi
